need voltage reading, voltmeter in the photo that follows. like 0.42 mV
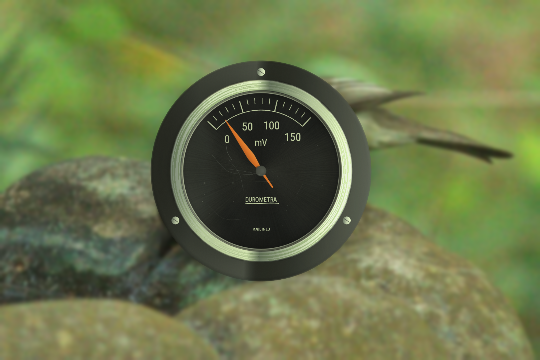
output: 20 mV
